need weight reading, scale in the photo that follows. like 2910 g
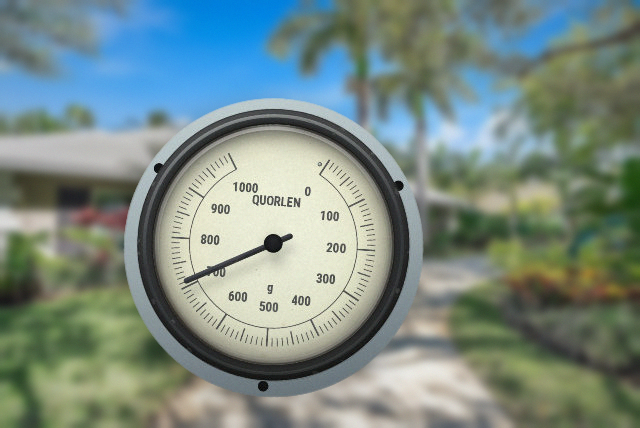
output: 710 g
